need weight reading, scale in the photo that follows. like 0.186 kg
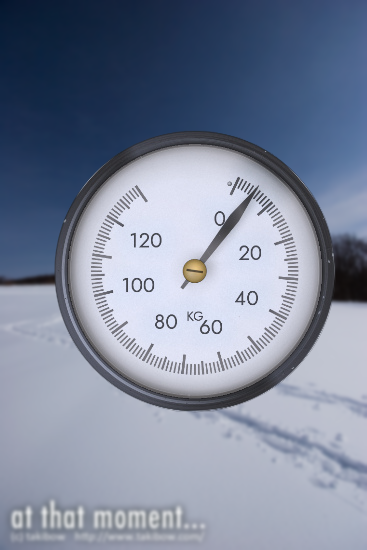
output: 5 kg
